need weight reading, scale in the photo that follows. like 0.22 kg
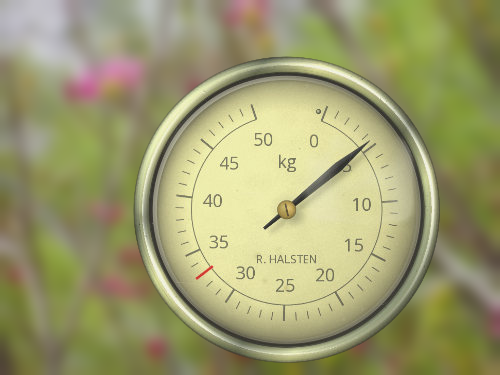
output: 4.5 kg
